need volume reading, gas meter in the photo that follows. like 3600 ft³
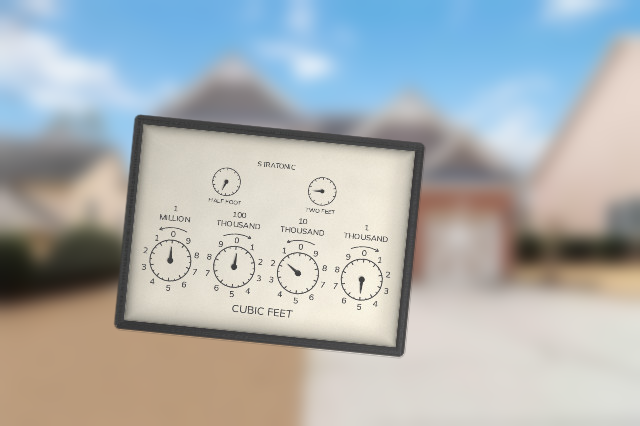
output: 1500 ft³
